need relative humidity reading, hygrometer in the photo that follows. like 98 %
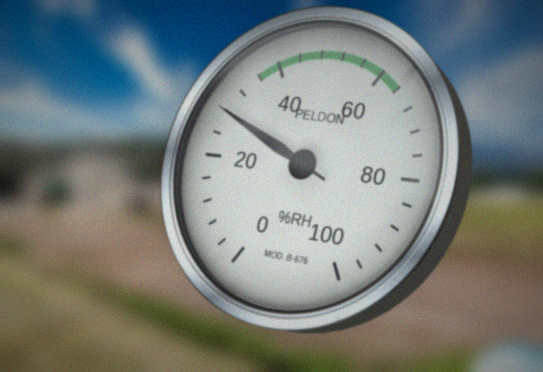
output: 28 %
